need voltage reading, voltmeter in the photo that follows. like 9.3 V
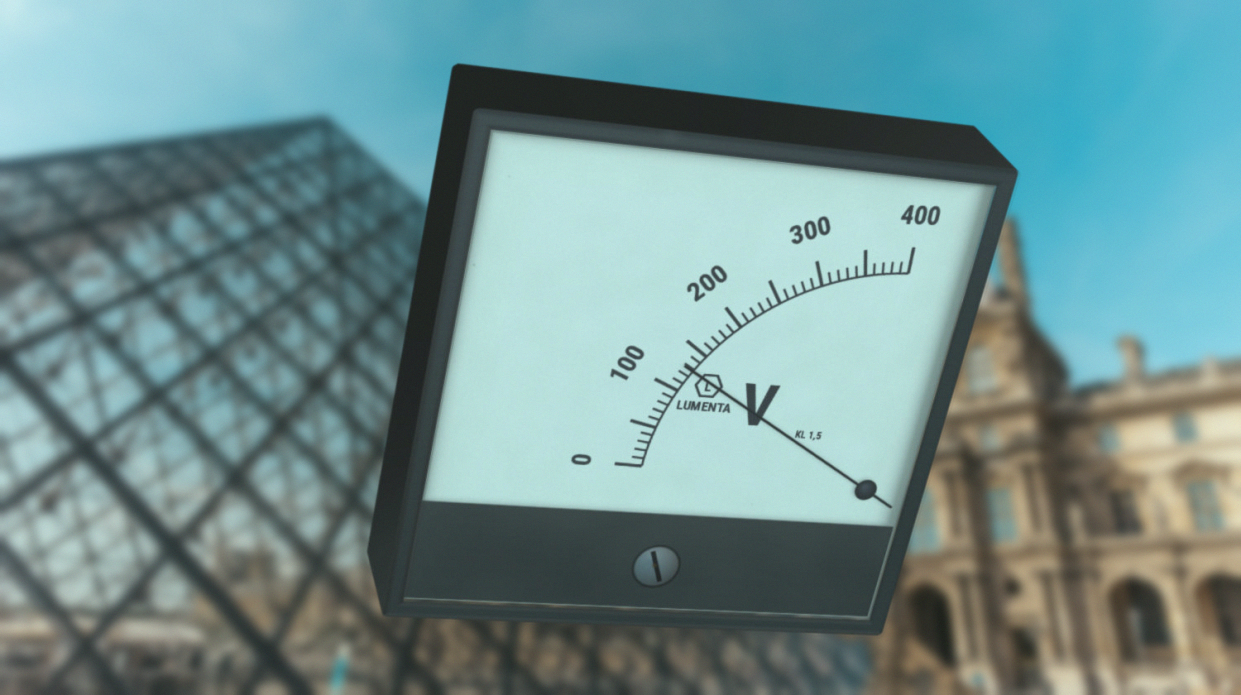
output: 130 V
